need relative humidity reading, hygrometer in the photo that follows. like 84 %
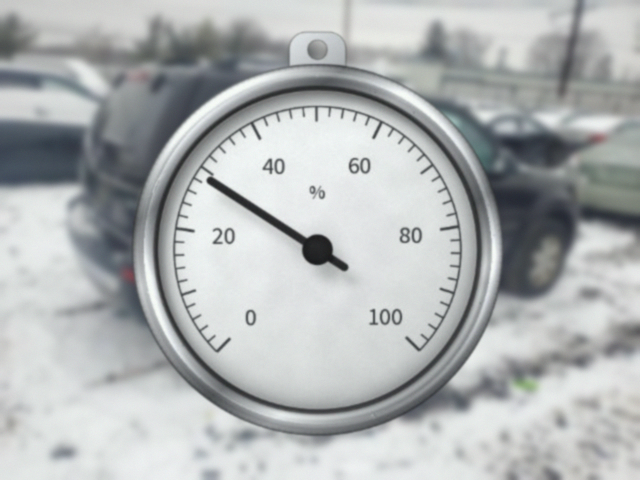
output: 29 %
